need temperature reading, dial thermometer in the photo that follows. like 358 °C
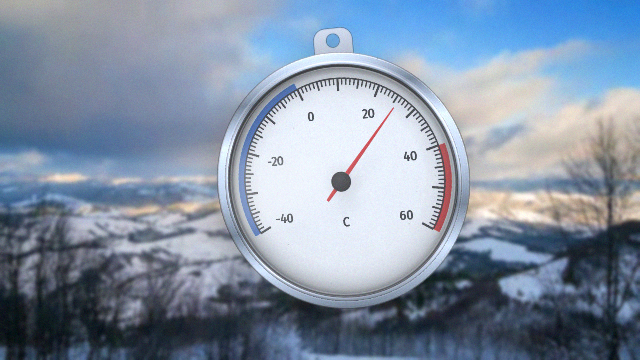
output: 26 °C
